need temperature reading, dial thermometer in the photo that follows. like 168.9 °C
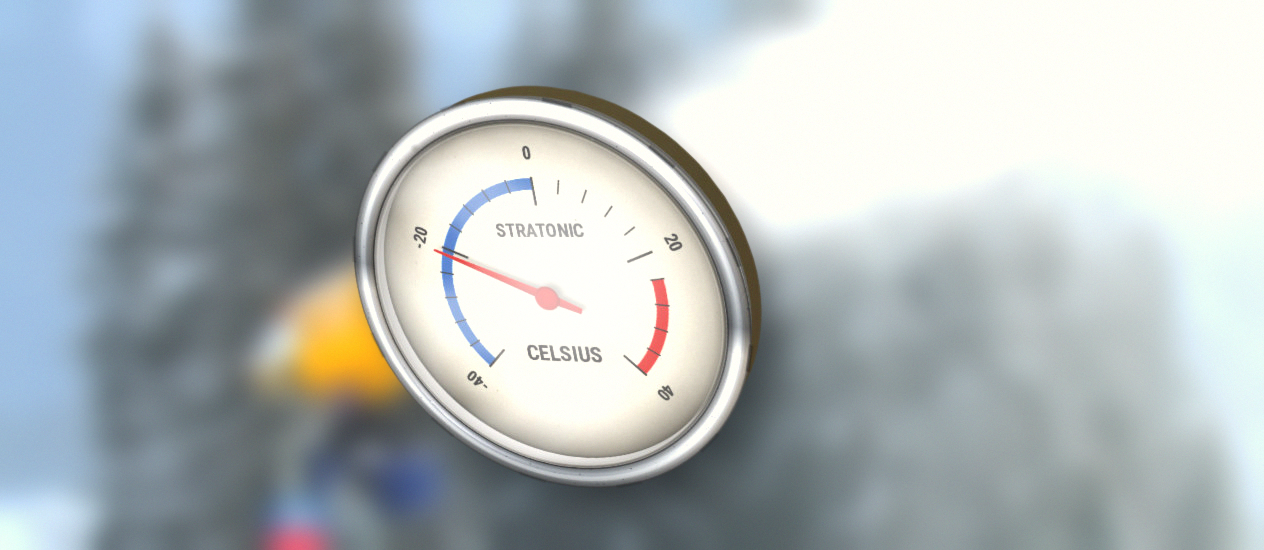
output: -20 °C
